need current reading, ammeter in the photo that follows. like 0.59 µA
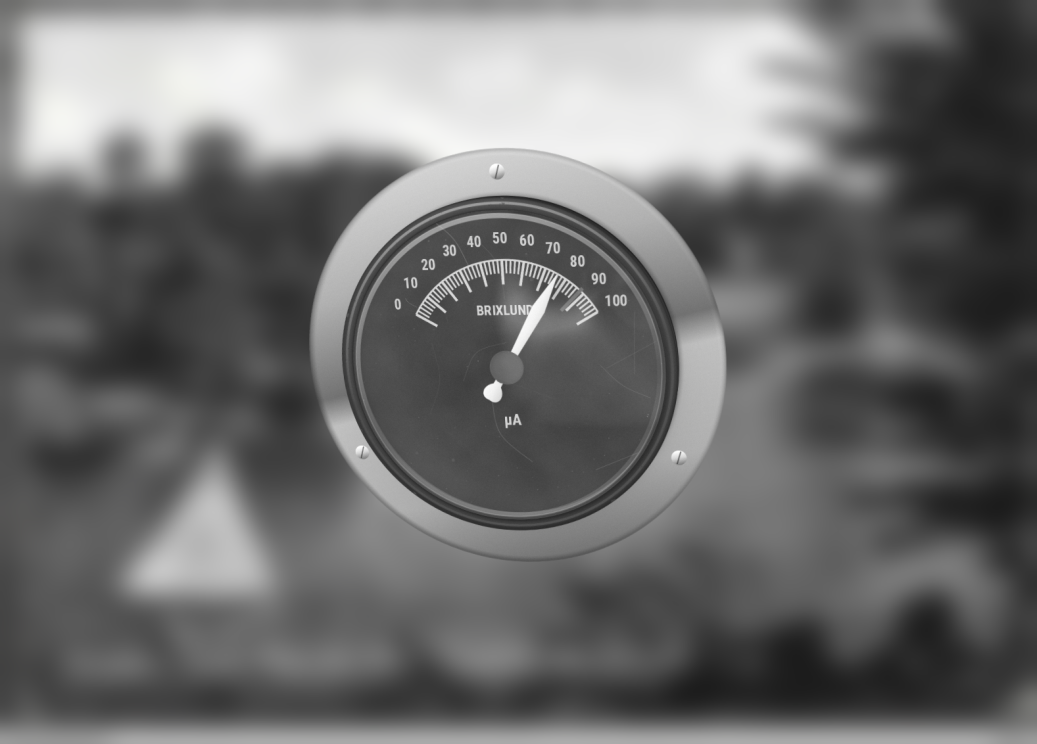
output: 76 µA
